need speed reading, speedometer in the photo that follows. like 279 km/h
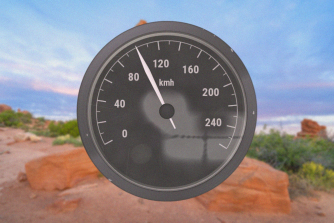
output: 100 km/h
